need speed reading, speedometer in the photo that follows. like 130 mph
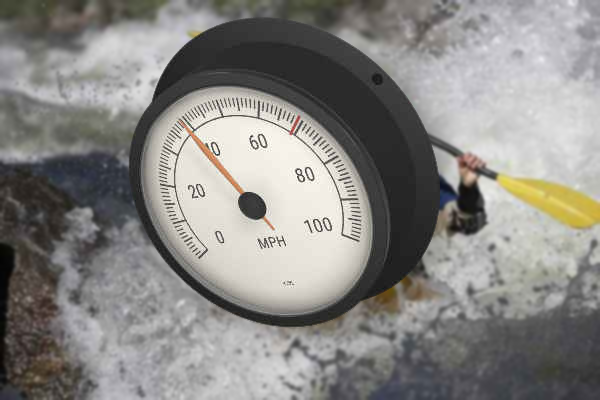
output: 40 mph
